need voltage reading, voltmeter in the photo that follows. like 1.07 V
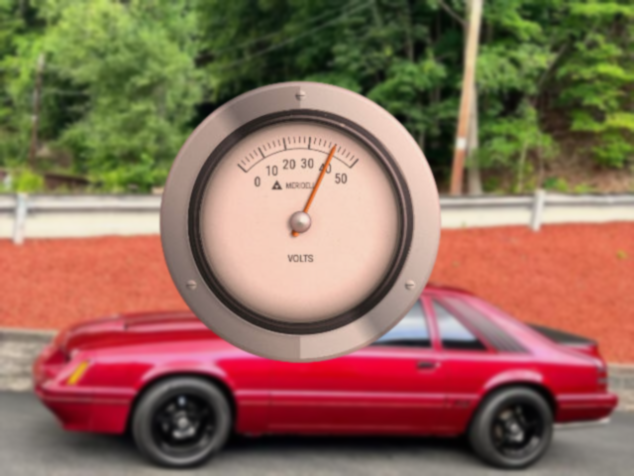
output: 40 V
